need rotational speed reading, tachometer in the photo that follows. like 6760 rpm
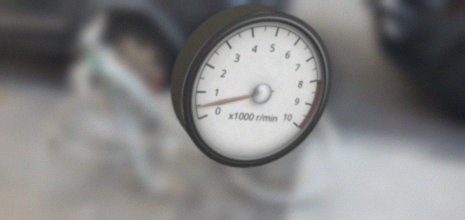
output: 500 rpm
